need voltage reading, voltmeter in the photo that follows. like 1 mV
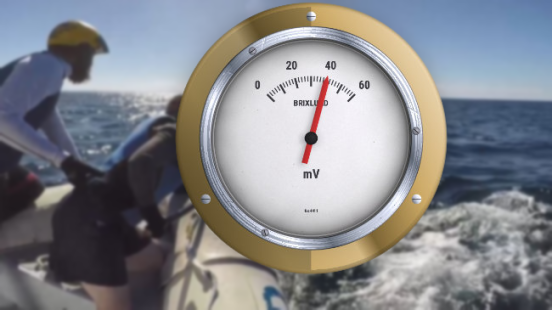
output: 40 mV
